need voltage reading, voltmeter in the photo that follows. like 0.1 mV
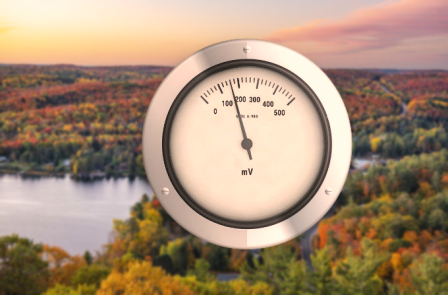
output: 160 mV
